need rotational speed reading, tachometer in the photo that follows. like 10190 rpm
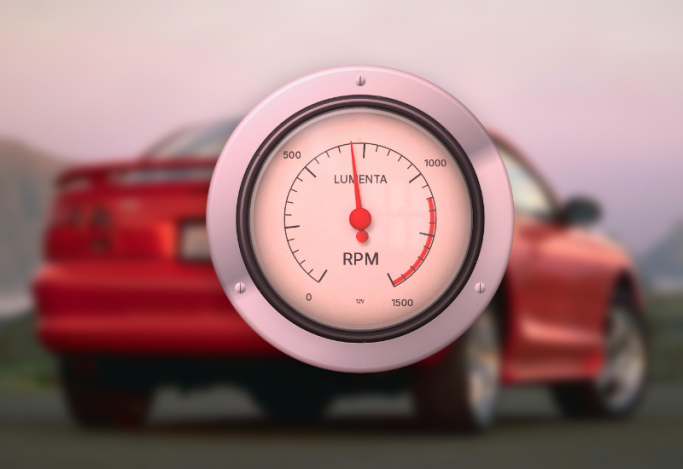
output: 700 rpm
